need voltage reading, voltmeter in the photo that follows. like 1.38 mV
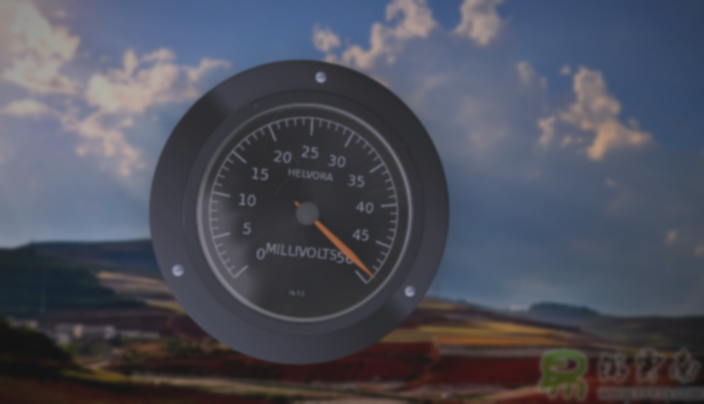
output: 49 mV
